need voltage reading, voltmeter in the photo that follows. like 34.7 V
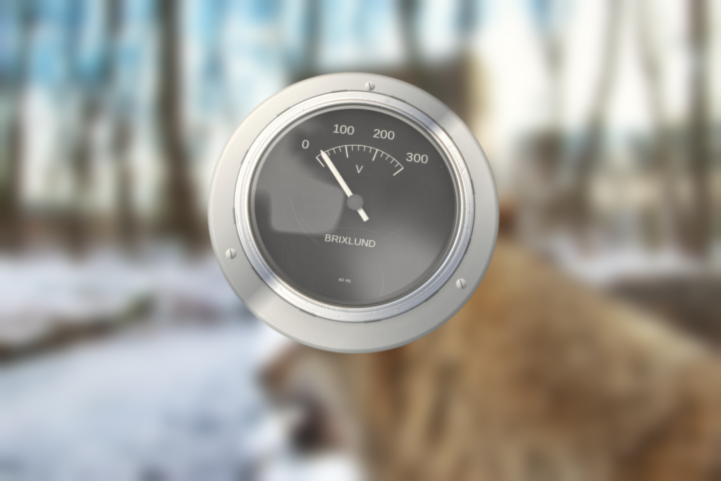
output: 20 V
